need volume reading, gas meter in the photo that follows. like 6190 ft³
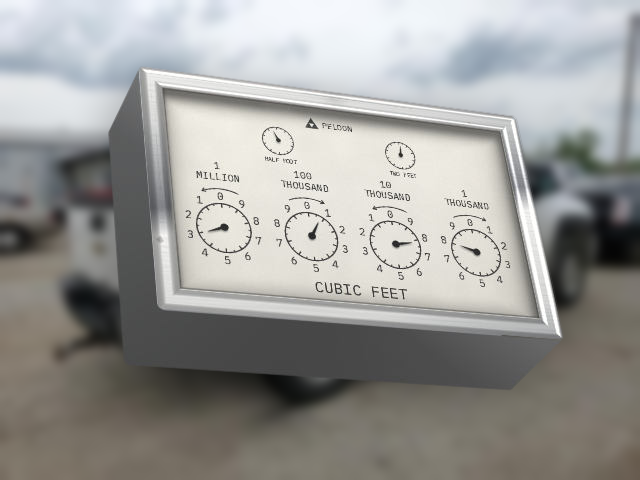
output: 307800 ft³
